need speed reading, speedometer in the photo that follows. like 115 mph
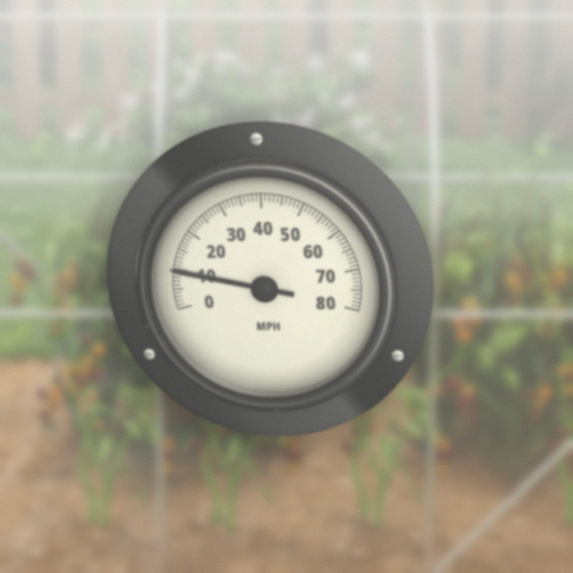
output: 10 mph
